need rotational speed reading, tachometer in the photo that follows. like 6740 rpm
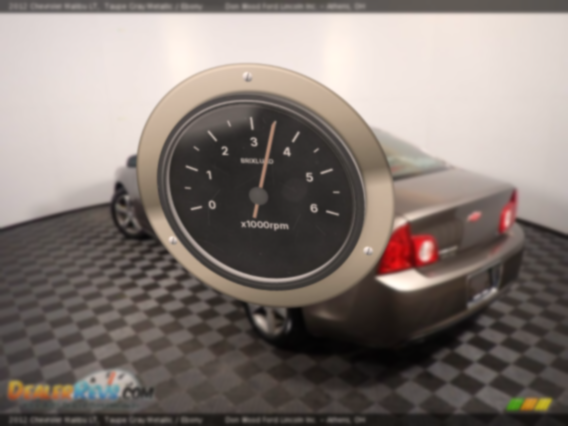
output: 3500 rpm
